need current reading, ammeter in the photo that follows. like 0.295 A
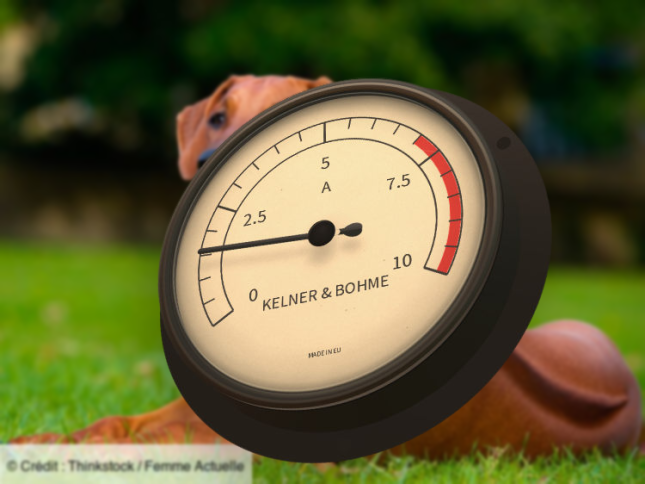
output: 1.5 A
